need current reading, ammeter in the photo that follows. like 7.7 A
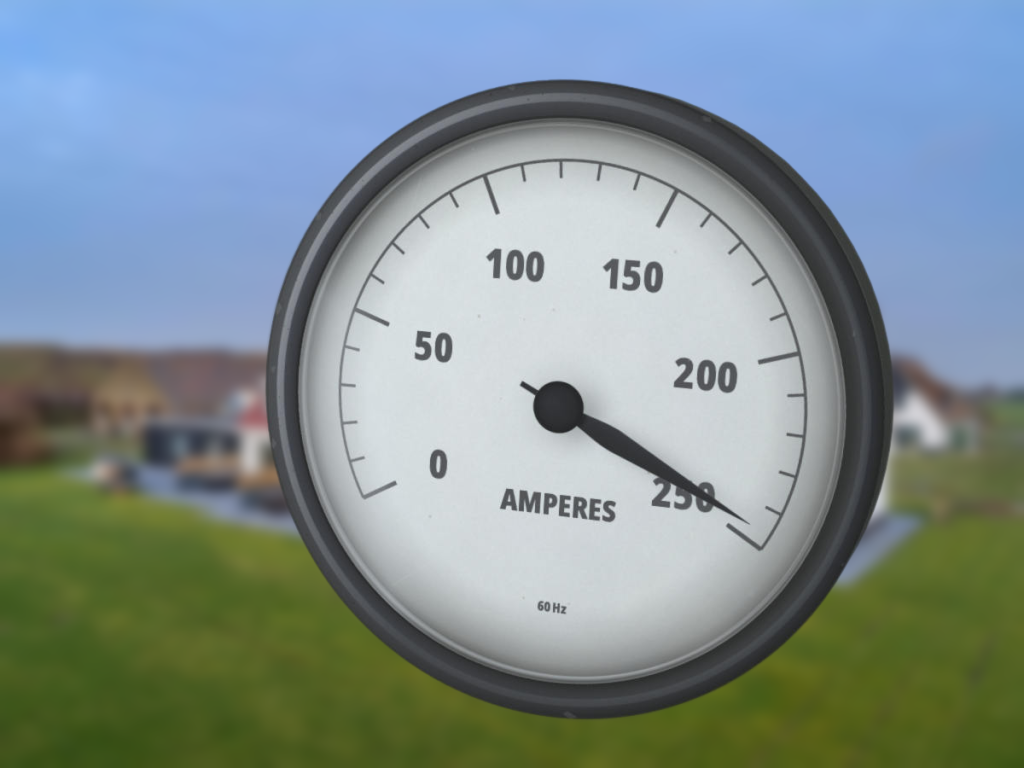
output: 245 A
